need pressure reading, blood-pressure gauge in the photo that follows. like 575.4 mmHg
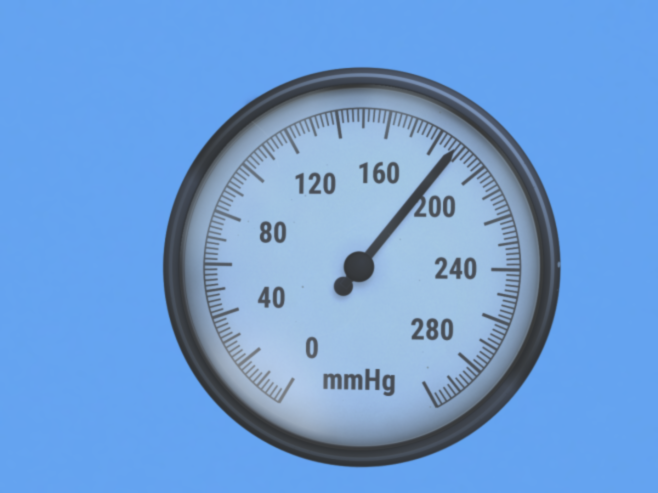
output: 188 mmHg
